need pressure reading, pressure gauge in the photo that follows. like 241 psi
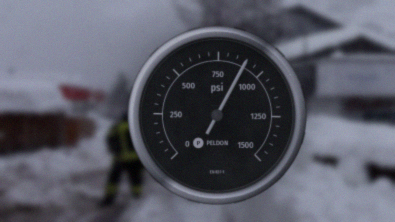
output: 900 psi
